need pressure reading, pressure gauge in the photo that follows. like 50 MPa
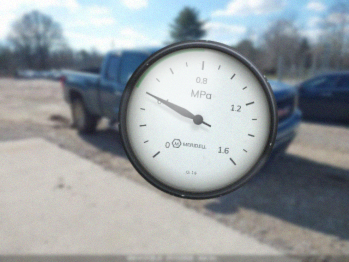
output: 0.4 MPa
